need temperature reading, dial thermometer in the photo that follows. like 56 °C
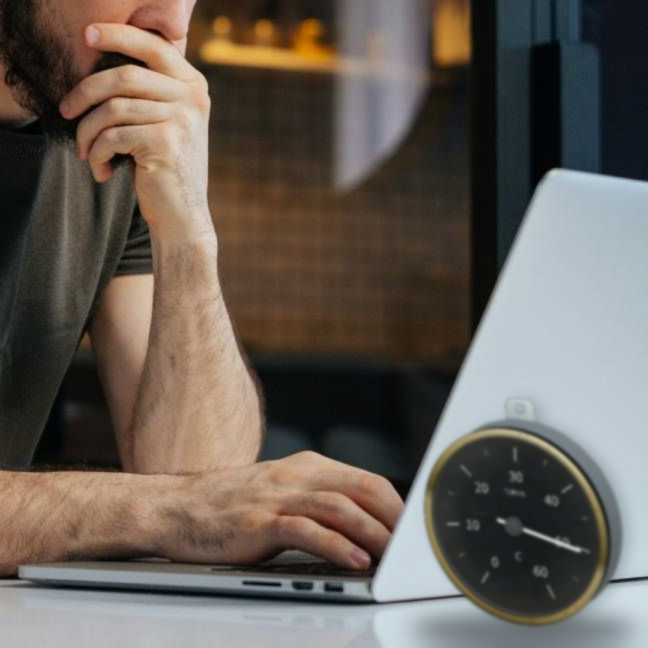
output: 50 °C
